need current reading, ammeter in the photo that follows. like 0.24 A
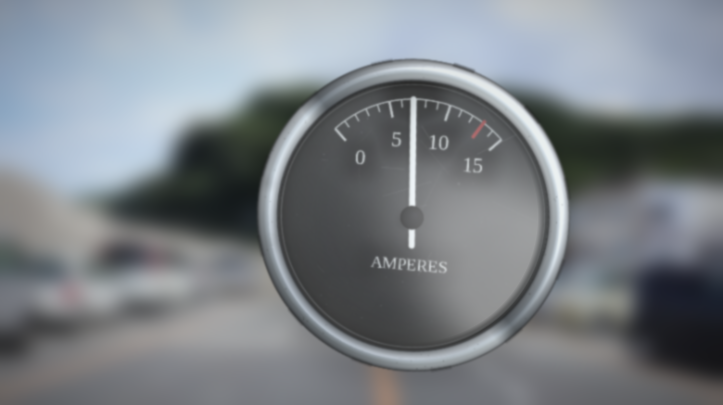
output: 7 A
